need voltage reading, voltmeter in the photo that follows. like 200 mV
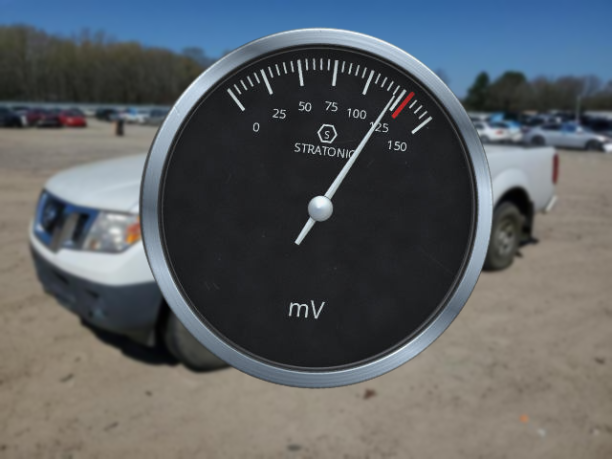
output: 120 mV
